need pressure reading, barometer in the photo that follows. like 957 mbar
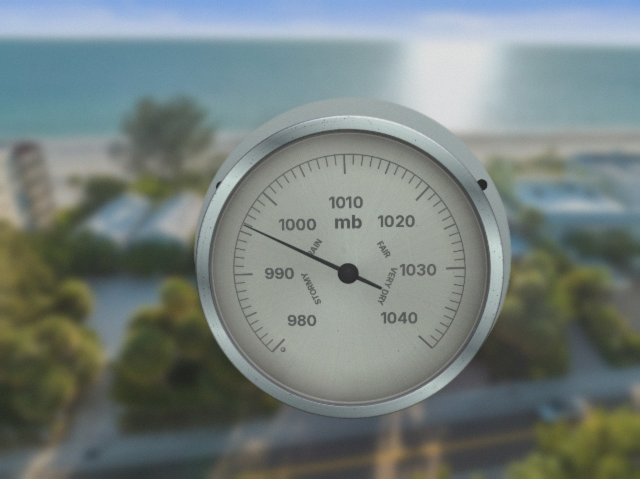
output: 996 mbar
